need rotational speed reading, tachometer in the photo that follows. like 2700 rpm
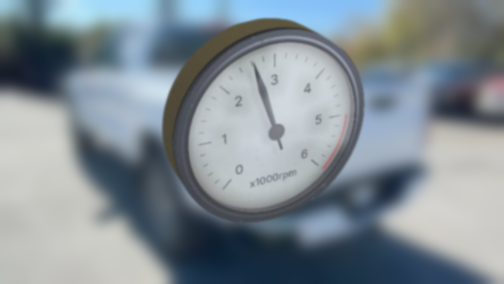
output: 2600 rpm
